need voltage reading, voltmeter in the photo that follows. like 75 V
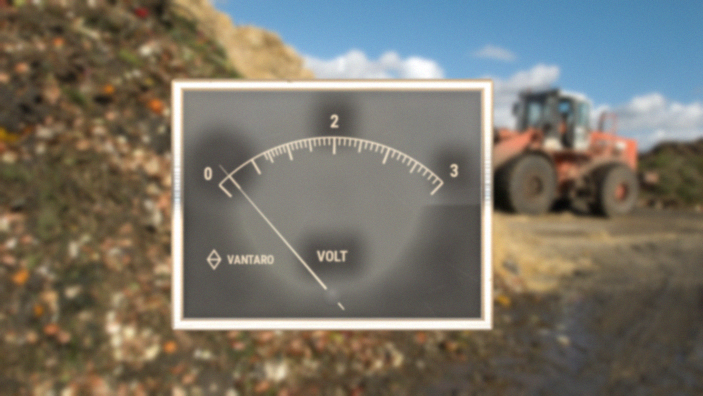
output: 0.5 V
